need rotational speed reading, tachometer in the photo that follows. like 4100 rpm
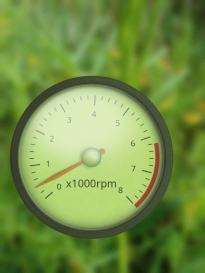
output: 400 rpm
